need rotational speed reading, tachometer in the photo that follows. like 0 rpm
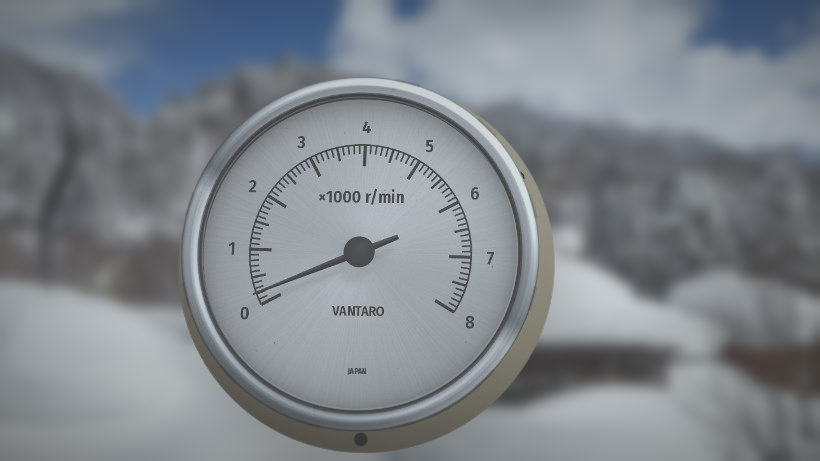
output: 200 rpm
